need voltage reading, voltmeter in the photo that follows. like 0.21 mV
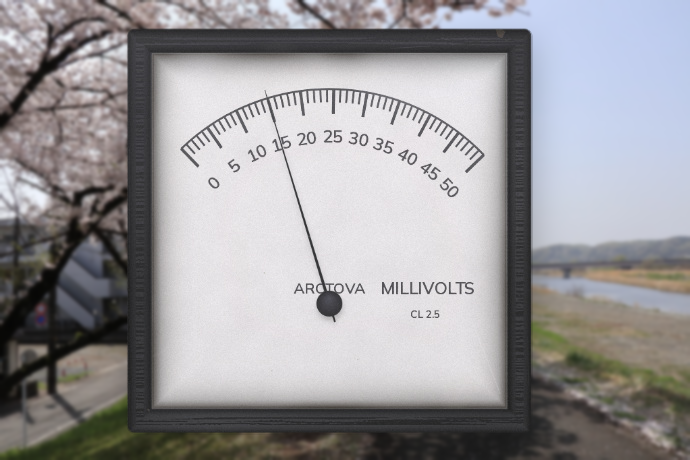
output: 15 mV
